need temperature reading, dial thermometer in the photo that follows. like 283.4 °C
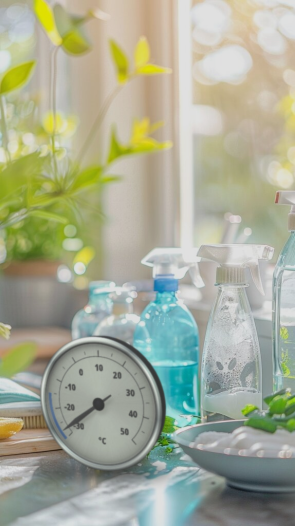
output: -27.5 °C
